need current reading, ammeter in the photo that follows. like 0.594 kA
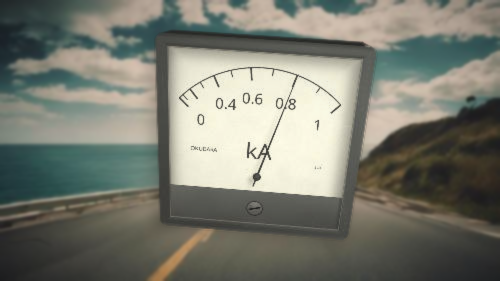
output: 0.8 kA
